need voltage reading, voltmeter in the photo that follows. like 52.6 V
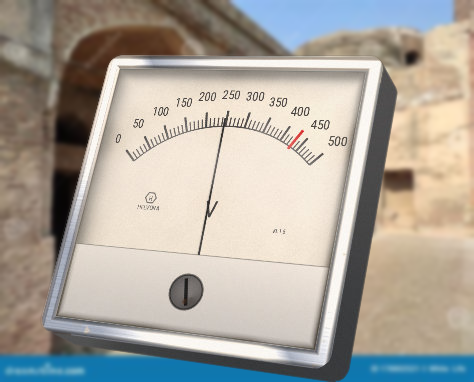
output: 250 V
